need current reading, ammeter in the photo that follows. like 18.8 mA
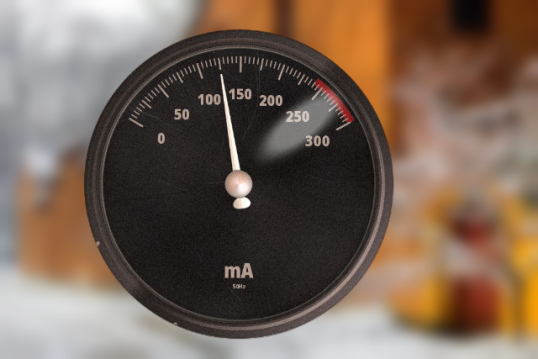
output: 125 mA
